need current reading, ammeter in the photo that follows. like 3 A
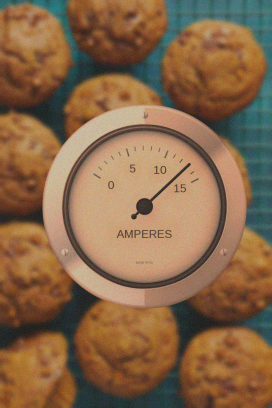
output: 13 A
